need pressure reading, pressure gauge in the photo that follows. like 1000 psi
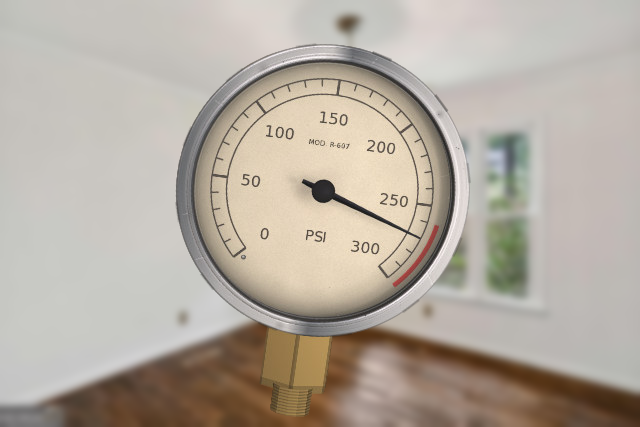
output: 270 psi
